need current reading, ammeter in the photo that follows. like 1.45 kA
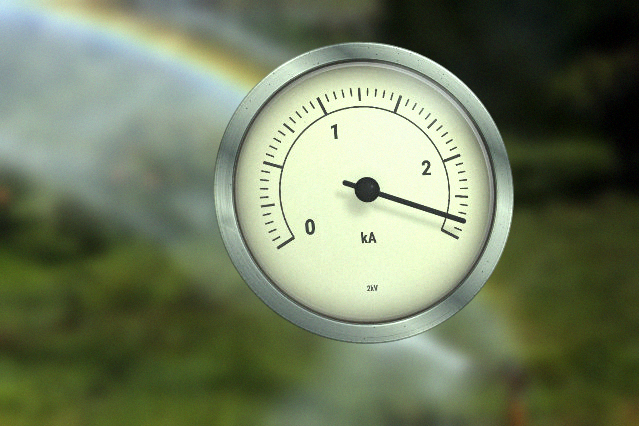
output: 2.4 kA
